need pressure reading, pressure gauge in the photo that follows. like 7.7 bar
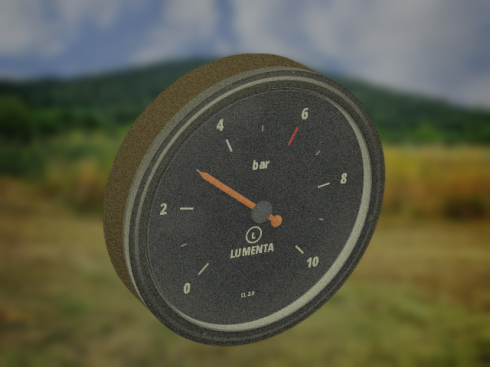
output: 3 bar
